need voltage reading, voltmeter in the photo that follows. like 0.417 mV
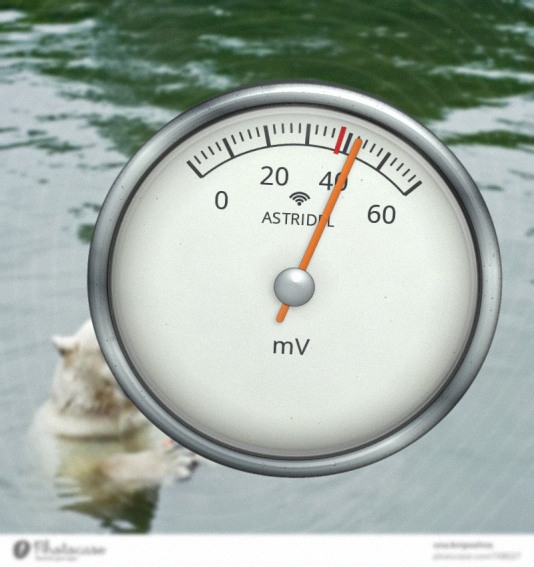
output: 42 mV
